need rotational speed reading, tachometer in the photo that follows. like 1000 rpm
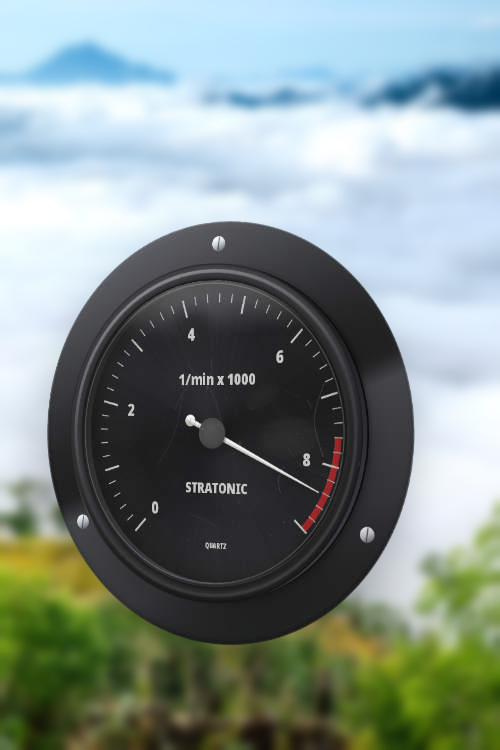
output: 8400 rpm
